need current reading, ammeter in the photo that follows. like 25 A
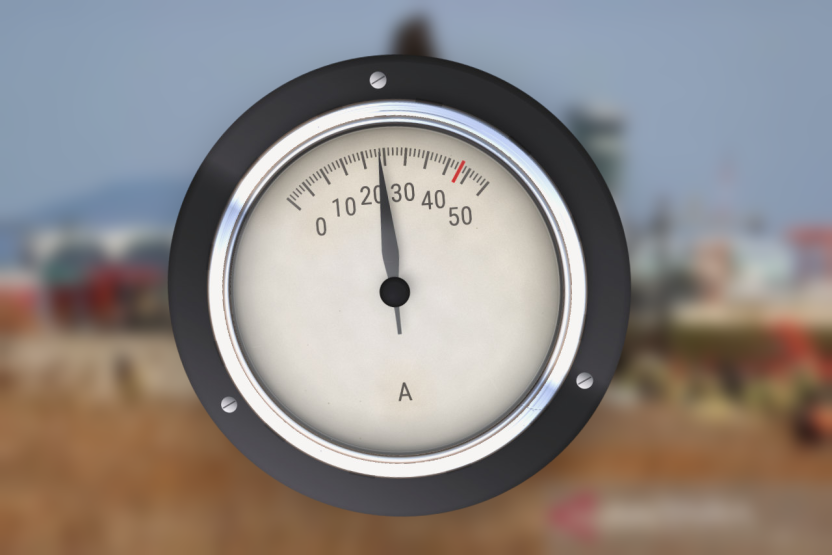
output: 24 A
